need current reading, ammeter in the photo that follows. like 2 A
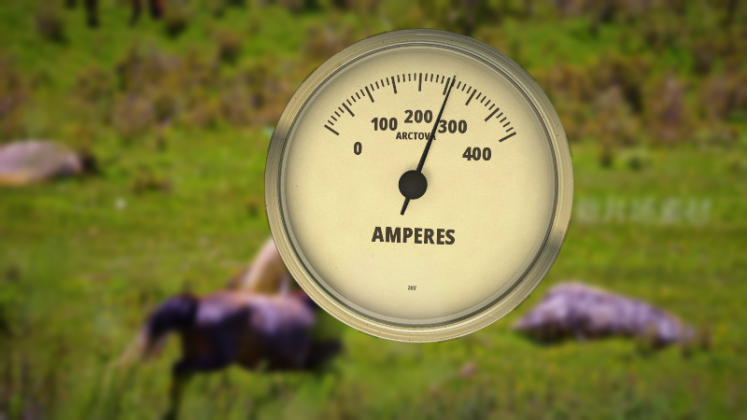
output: 260 A
